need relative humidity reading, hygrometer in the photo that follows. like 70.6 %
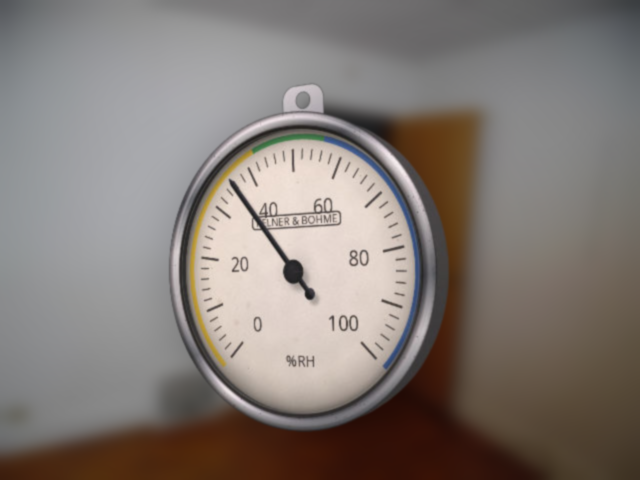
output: 36 %
